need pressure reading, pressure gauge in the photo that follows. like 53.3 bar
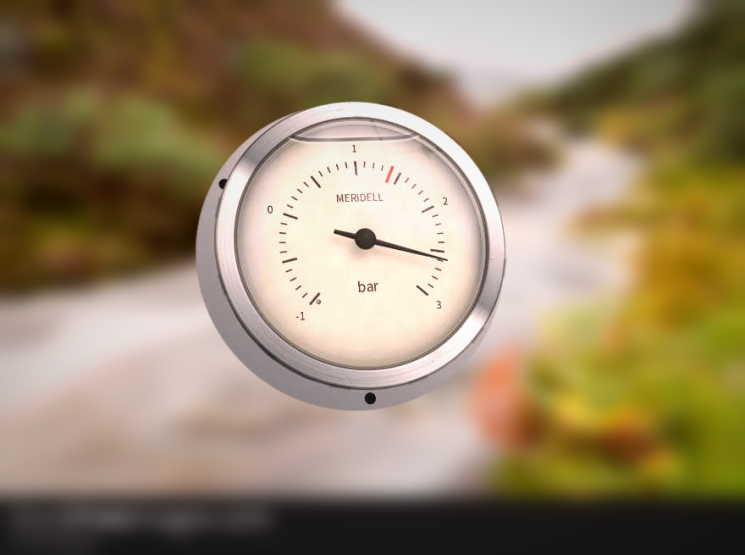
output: 2.6 bar
